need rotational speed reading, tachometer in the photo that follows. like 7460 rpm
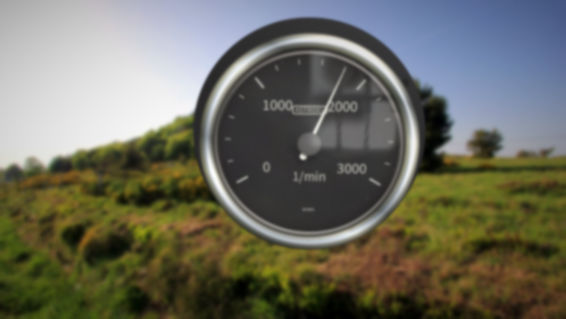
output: 1800 rpm
